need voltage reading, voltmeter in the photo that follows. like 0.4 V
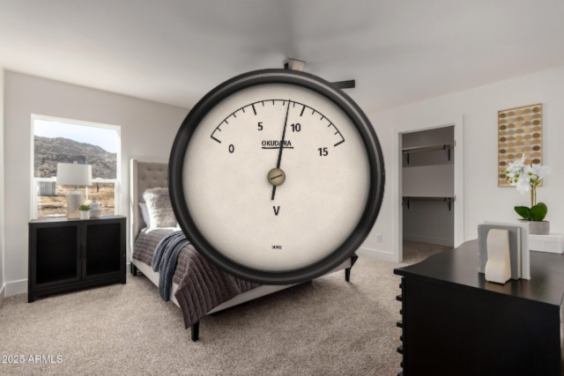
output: 8.5 V
